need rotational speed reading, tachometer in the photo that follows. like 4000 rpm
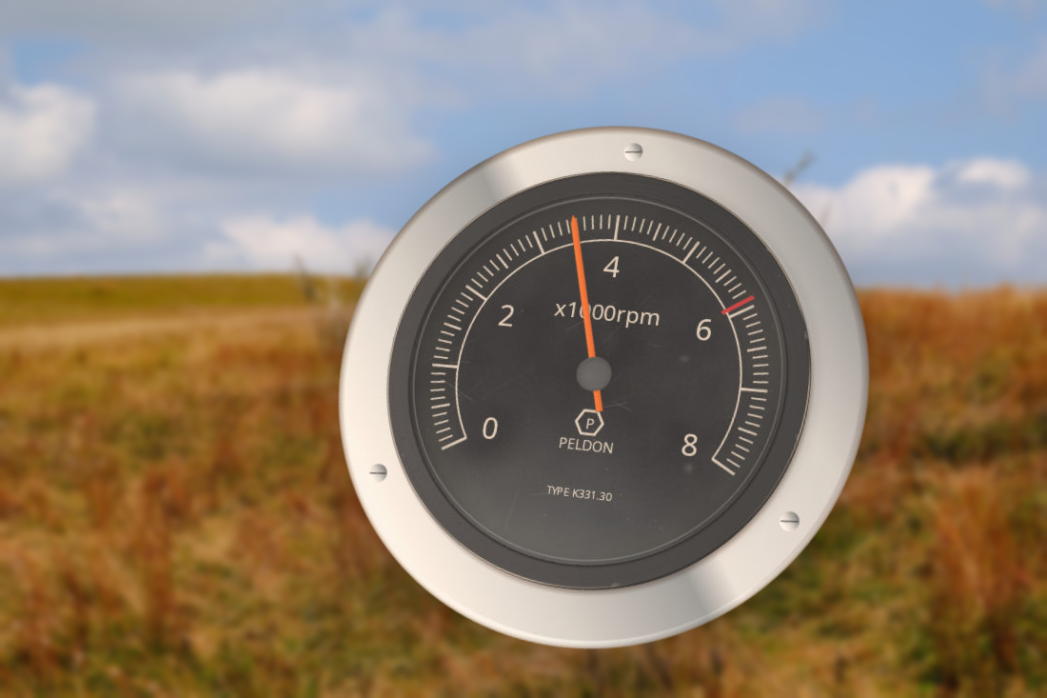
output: 3500 rpm
